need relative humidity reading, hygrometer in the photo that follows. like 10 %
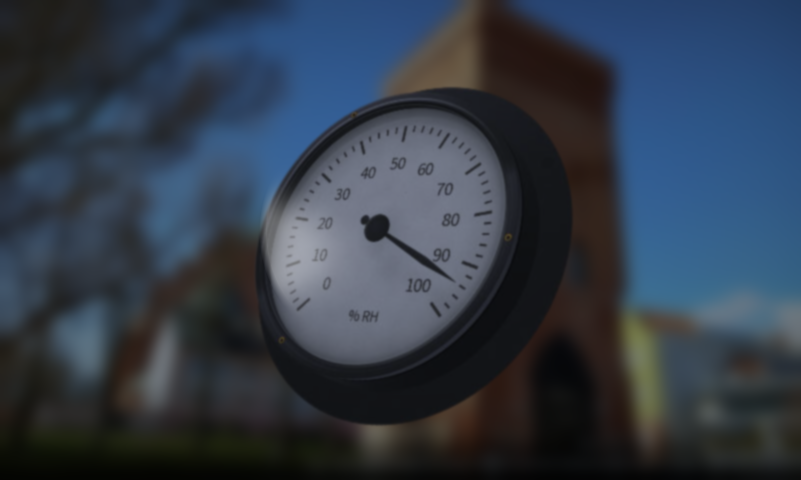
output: 94 %
